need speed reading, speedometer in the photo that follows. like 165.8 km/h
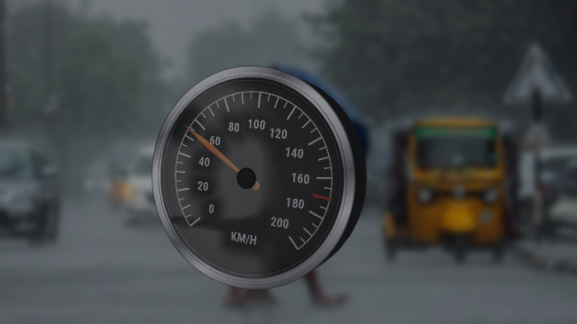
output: 55 km/h
